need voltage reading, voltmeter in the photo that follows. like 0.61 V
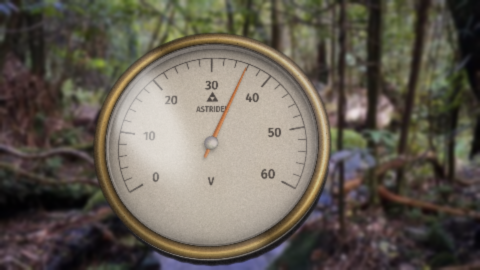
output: 36 V
